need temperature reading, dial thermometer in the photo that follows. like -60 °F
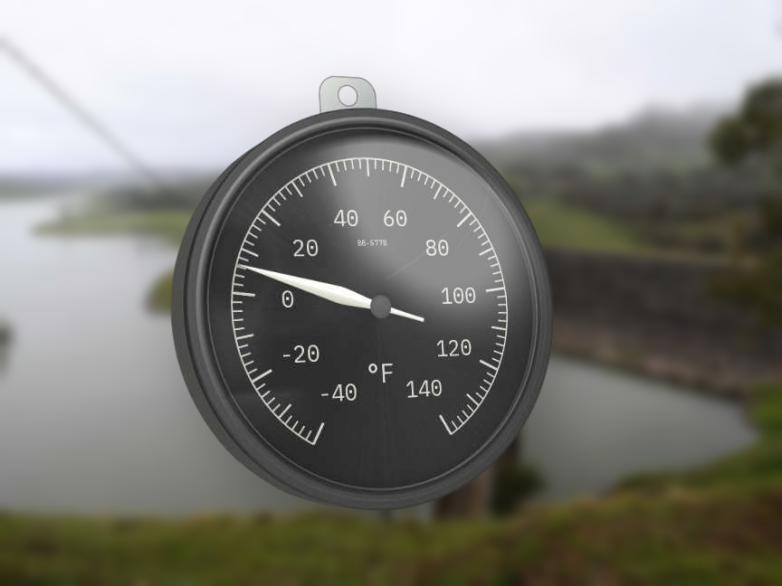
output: 6 °F
